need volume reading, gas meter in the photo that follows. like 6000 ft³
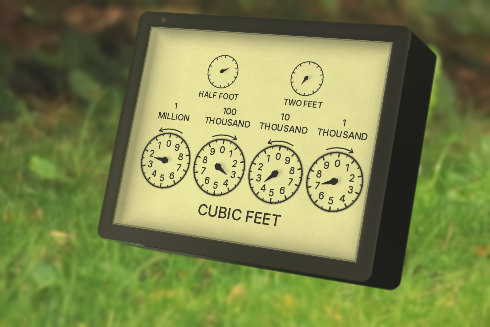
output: 233700 ft³
